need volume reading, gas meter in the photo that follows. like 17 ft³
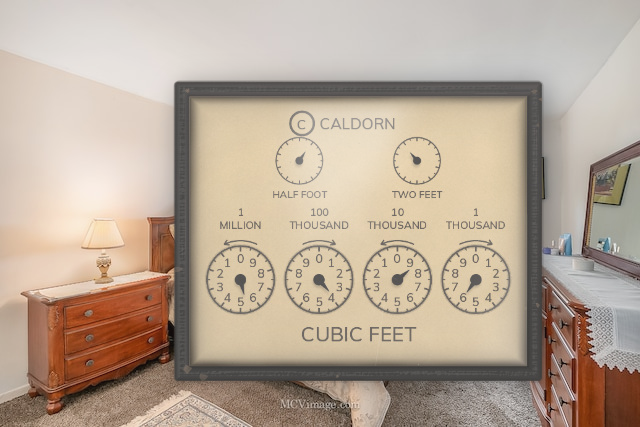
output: 538600 ft³
